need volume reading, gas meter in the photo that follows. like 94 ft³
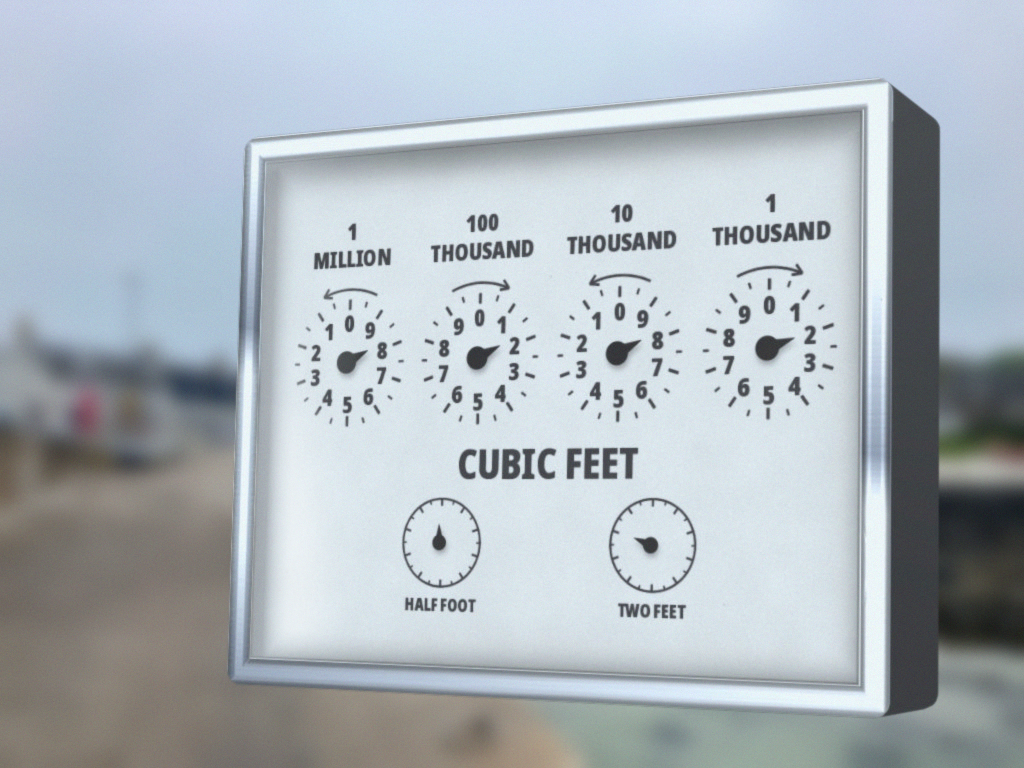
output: 818200 ft³
